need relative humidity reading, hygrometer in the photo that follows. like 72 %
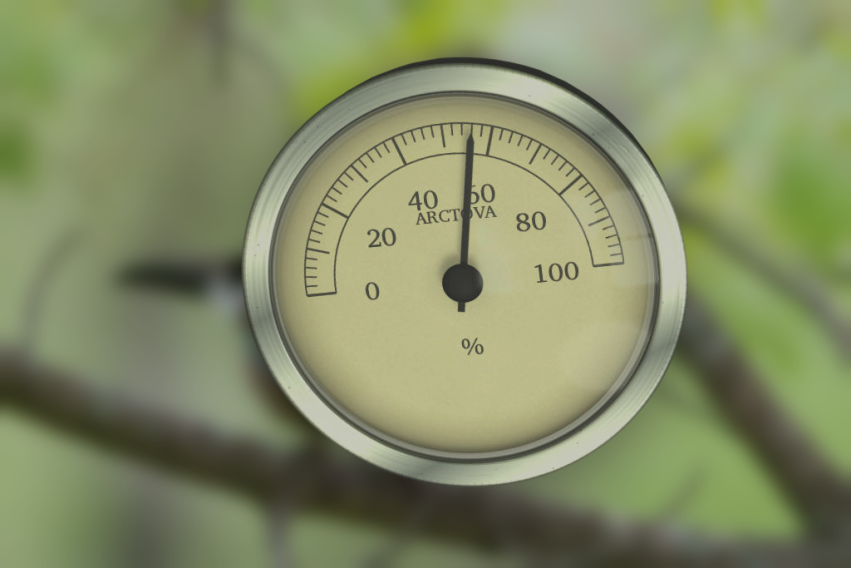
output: 56 %
